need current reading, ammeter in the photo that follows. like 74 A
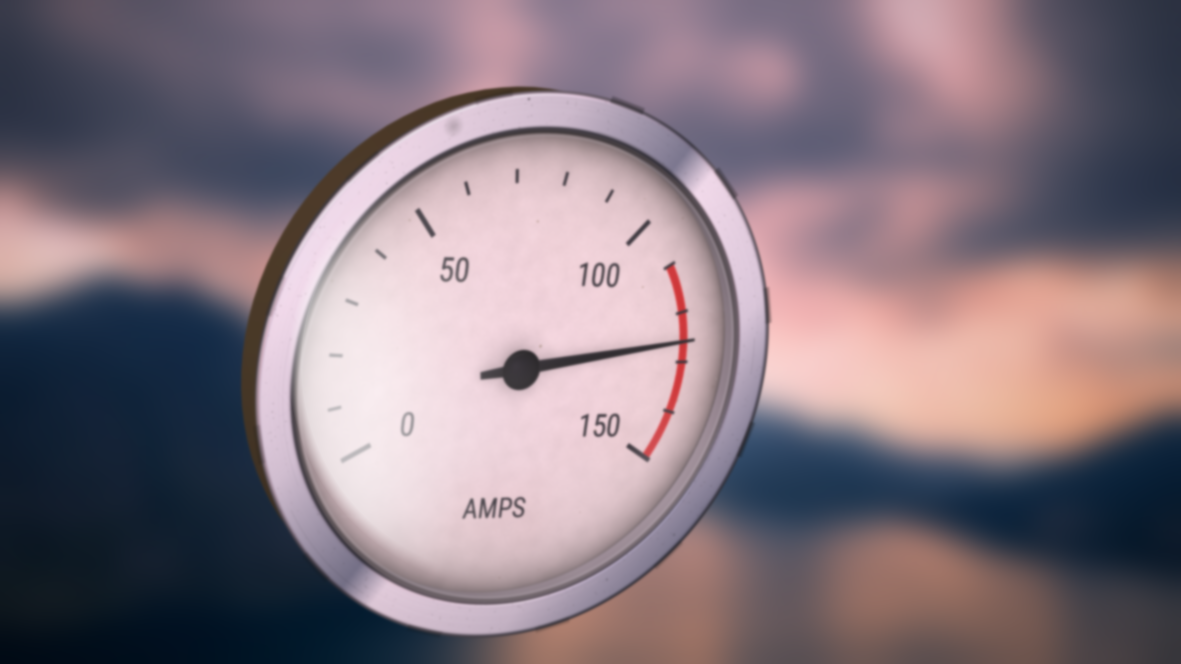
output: 125 A
